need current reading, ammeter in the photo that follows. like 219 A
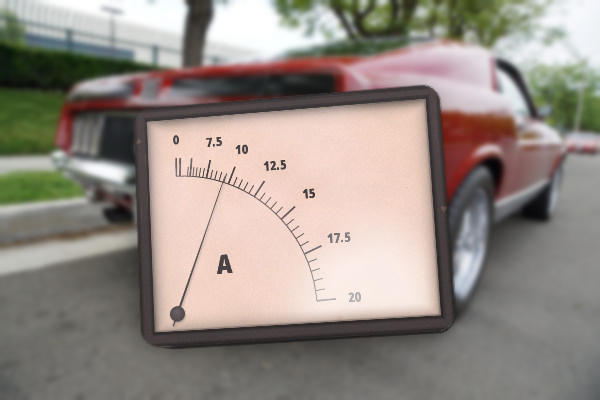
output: 9.5 A
